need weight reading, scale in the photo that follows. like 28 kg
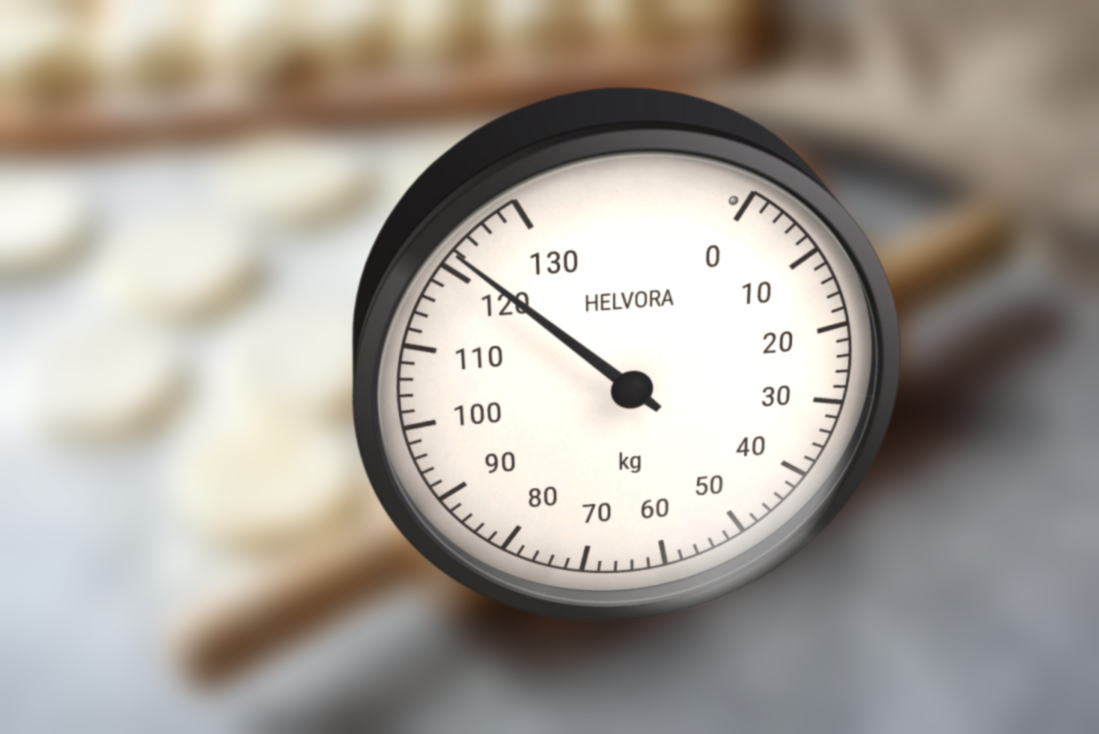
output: 122 kg
